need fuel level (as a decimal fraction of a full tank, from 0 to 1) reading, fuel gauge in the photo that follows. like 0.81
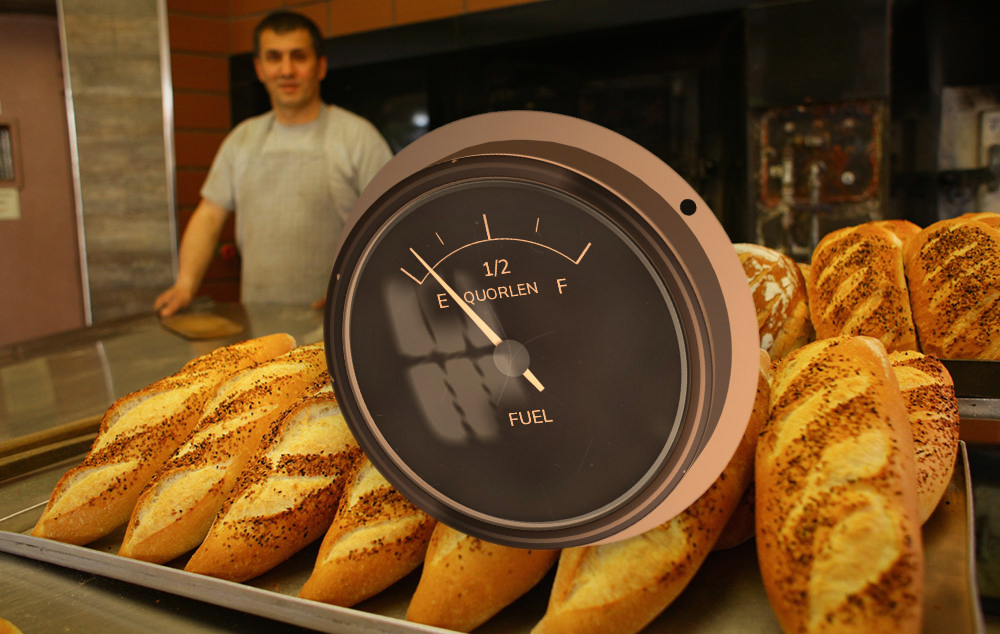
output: 0.125
